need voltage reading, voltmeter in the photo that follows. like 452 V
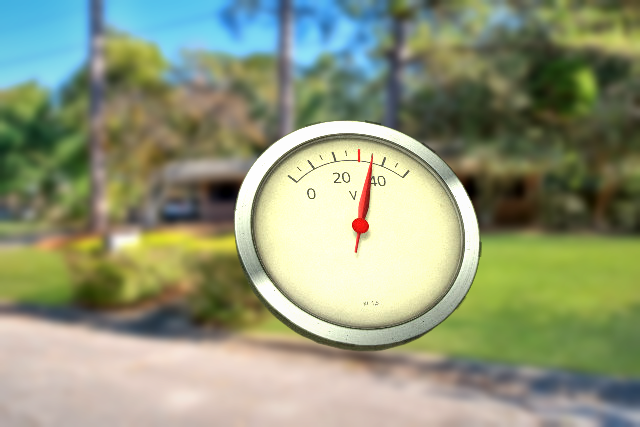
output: 35 V
